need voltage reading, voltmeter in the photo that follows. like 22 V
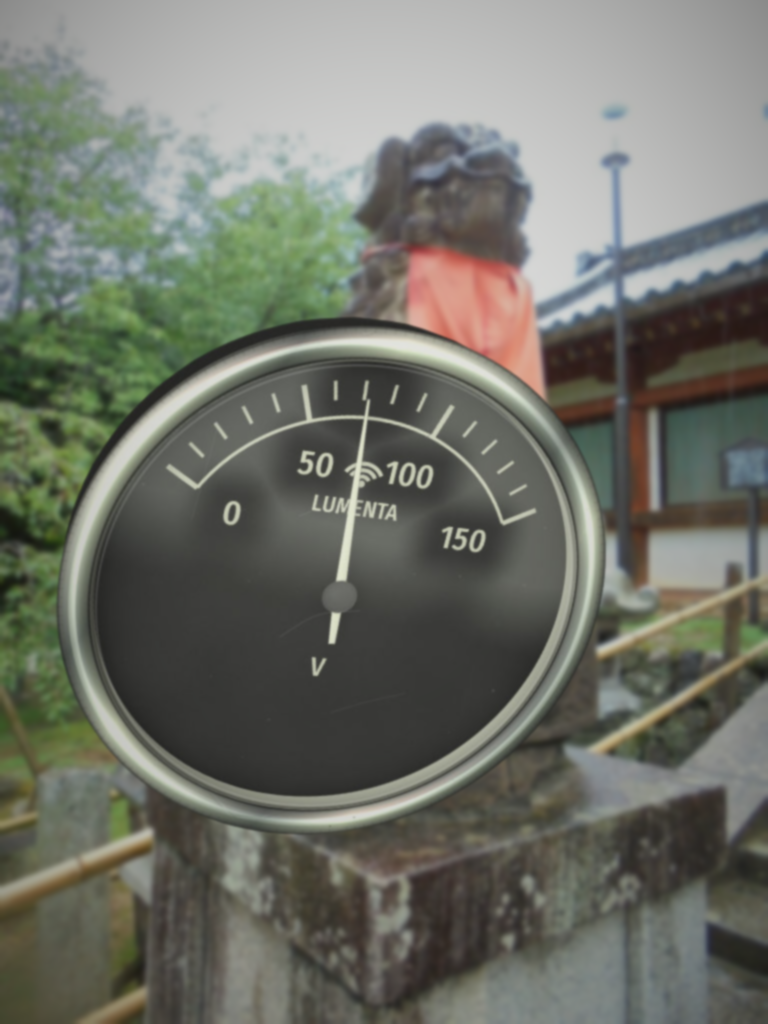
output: 70 V
